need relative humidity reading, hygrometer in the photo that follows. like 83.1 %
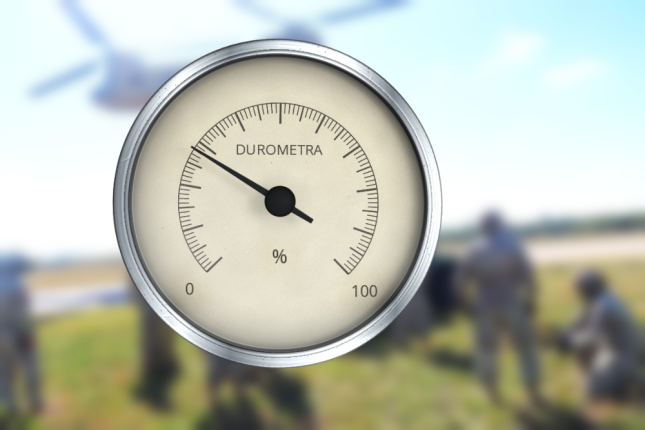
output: 28 %
